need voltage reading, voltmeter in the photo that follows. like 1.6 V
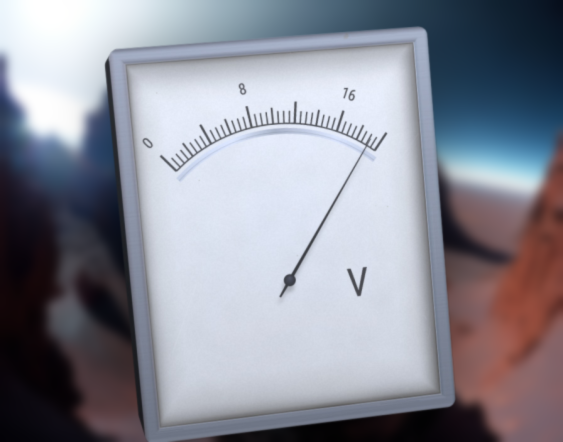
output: 19 V
